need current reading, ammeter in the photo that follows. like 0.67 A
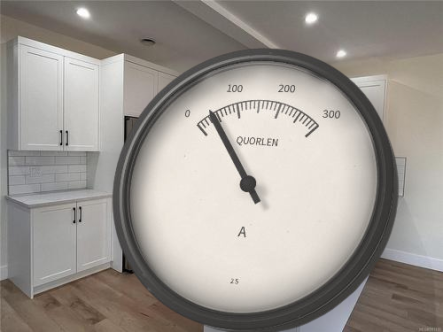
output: 40 A
